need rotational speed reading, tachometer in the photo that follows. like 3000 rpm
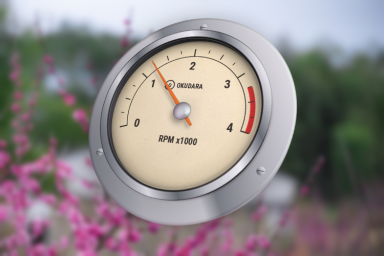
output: 1250 rpm
